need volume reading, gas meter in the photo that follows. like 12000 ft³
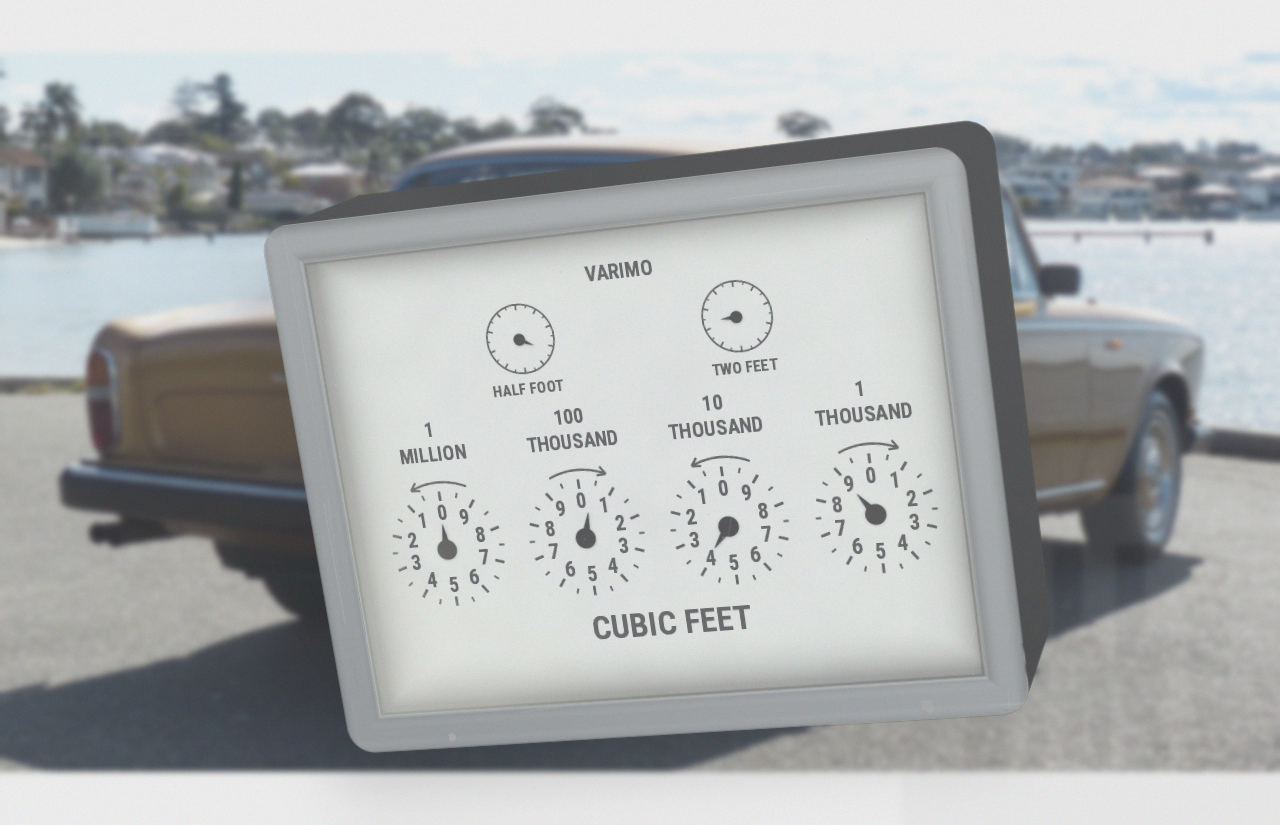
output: 3900 ft³
